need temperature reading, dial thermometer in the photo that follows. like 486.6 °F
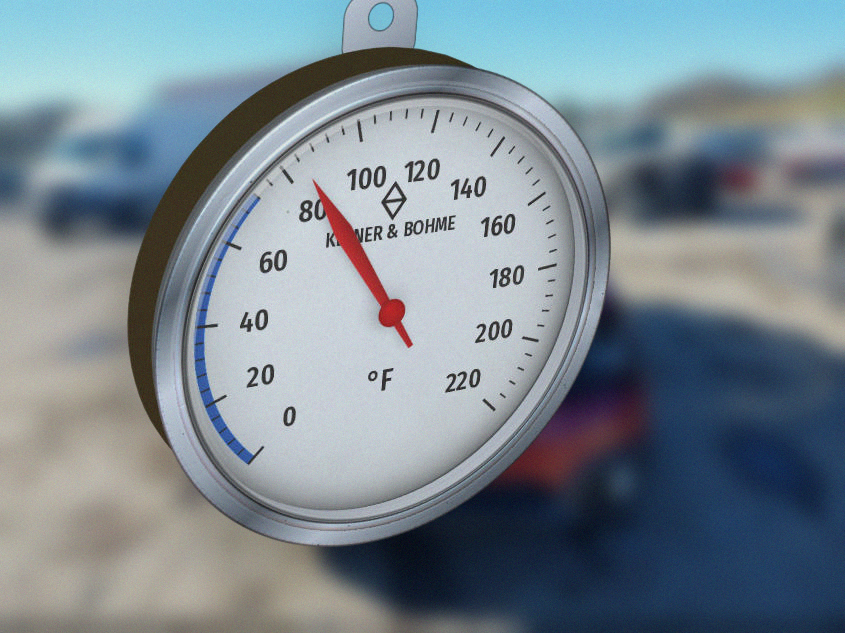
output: 84 °F
